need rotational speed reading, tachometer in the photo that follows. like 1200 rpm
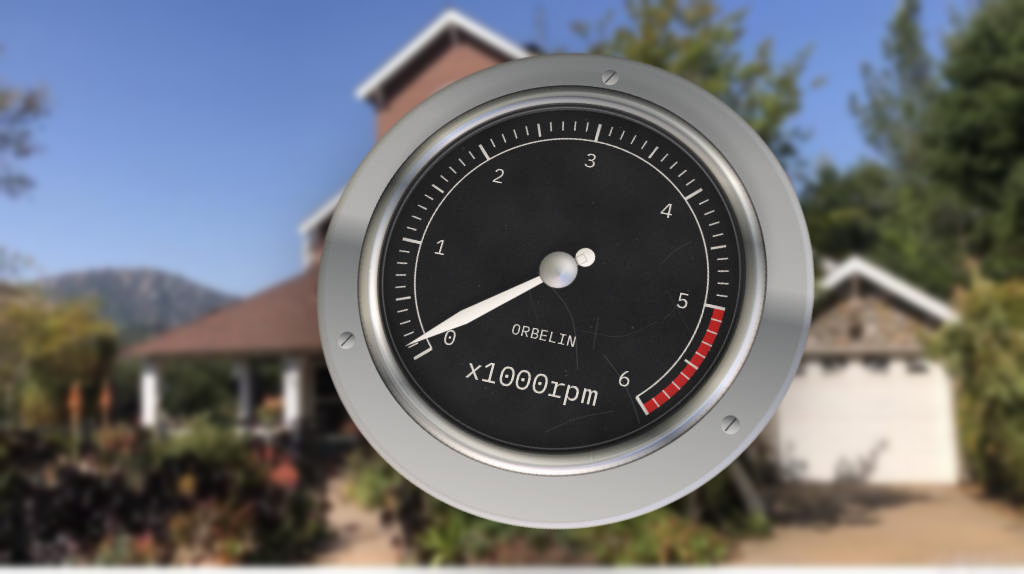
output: 100 rpm
